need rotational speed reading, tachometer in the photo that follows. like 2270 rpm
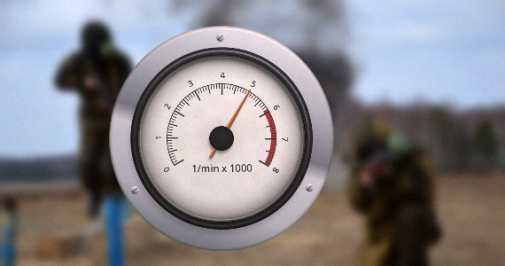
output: 5000 rpm
